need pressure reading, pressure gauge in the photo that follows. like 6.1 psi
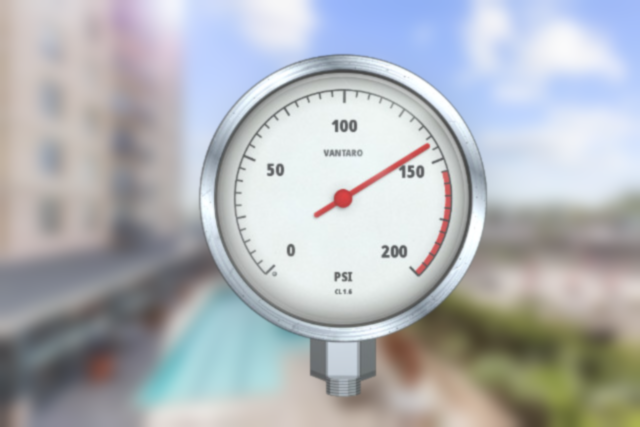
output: 142.5 psi
